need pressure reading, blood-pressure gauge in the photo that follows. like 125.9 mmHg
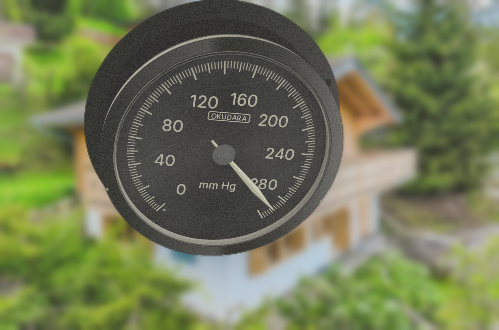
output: 290 mmHg
